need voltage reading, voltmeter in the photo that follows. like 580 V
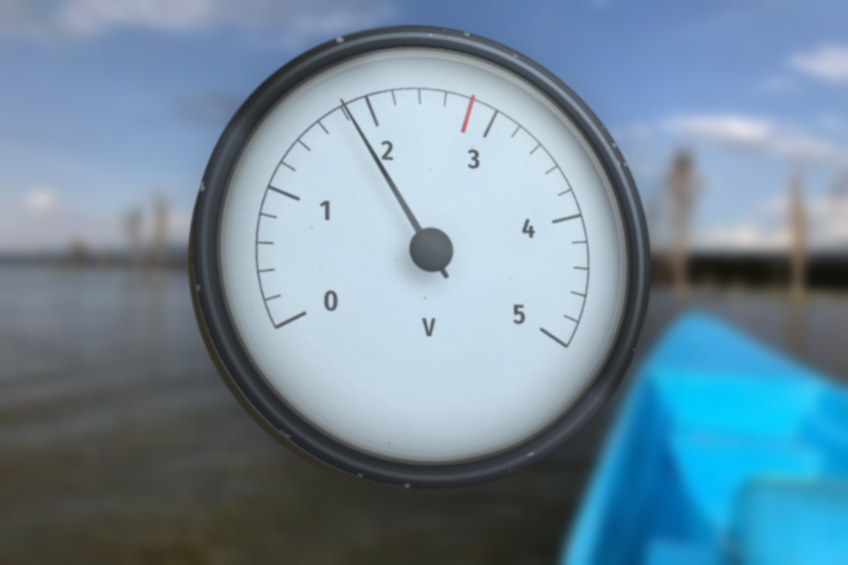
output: 1.8 V
